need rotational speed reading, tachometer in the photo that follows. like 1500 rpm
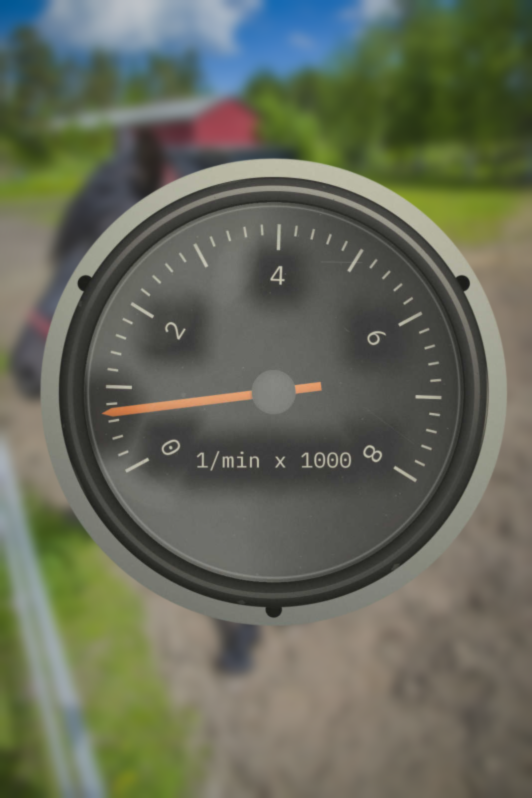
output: 700 rpm
